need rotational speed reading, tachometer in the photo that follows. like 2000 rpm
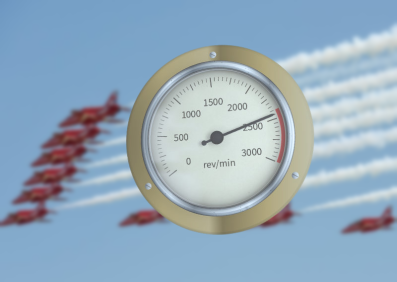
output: 2450 rpm
